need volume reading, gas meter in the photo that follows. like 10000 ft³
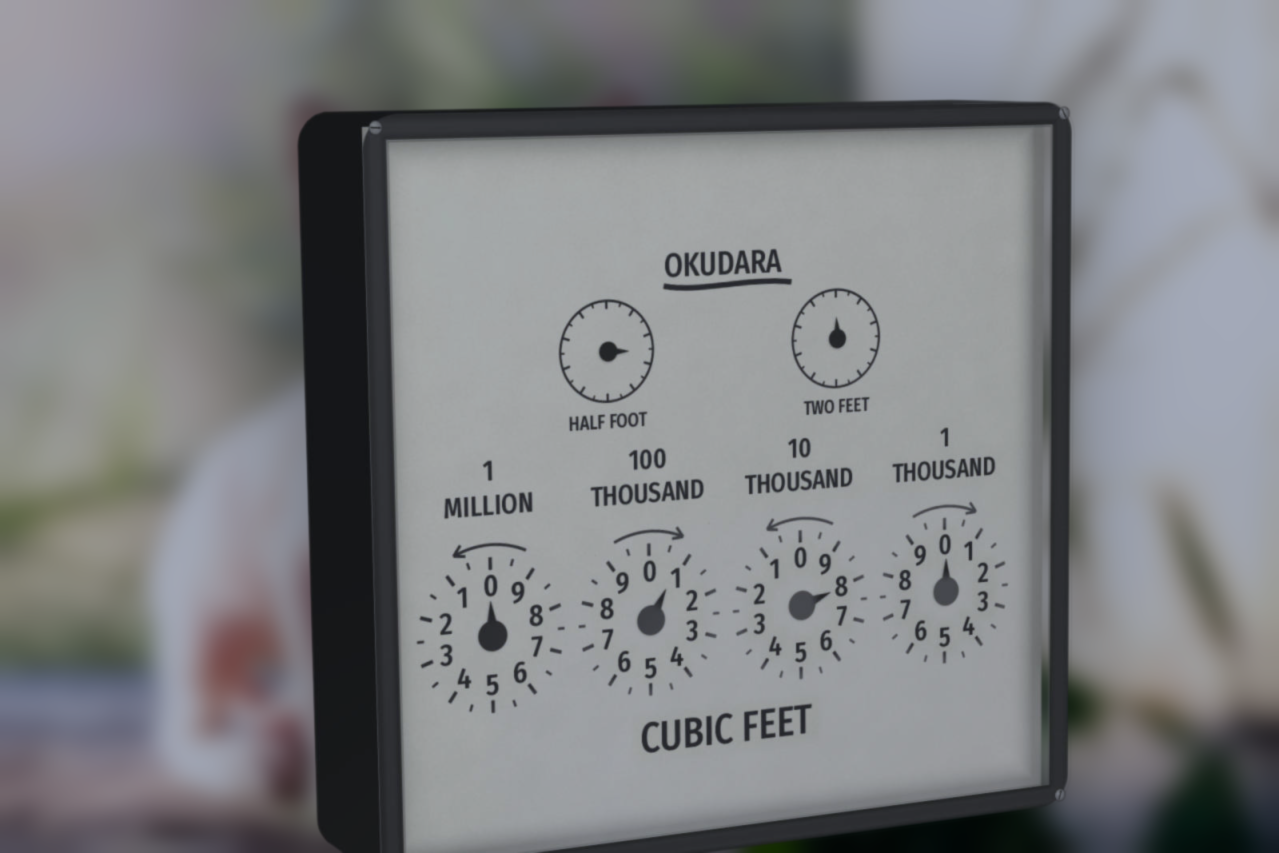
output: 8000 ft³
